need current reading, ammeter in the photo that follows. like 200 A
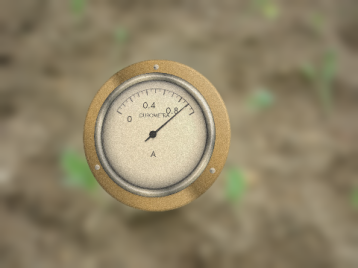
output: 0.9 A
